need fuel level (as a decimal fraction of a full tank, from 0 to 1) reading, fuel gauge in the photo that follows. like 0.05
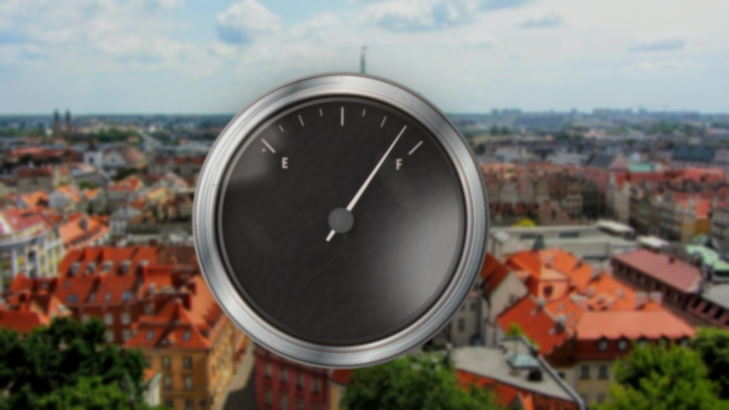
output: 0.875
